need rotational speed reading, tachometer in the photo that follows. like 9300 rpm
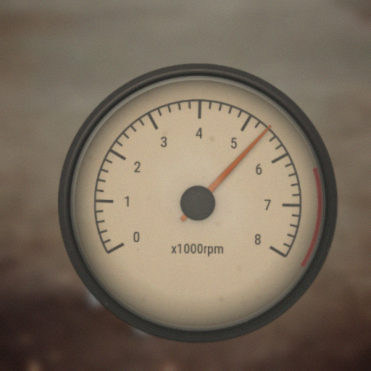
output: 5400 rpm
